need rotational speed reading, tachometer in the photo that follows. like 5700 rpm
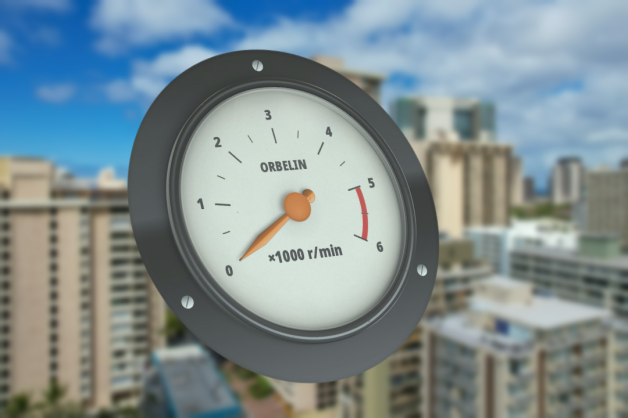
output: 0 rpm
